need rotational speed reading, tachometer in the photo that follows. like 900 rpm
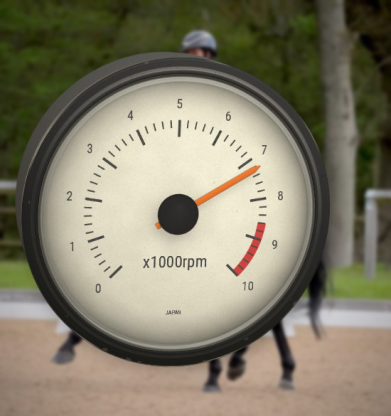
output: 7200 rpm
